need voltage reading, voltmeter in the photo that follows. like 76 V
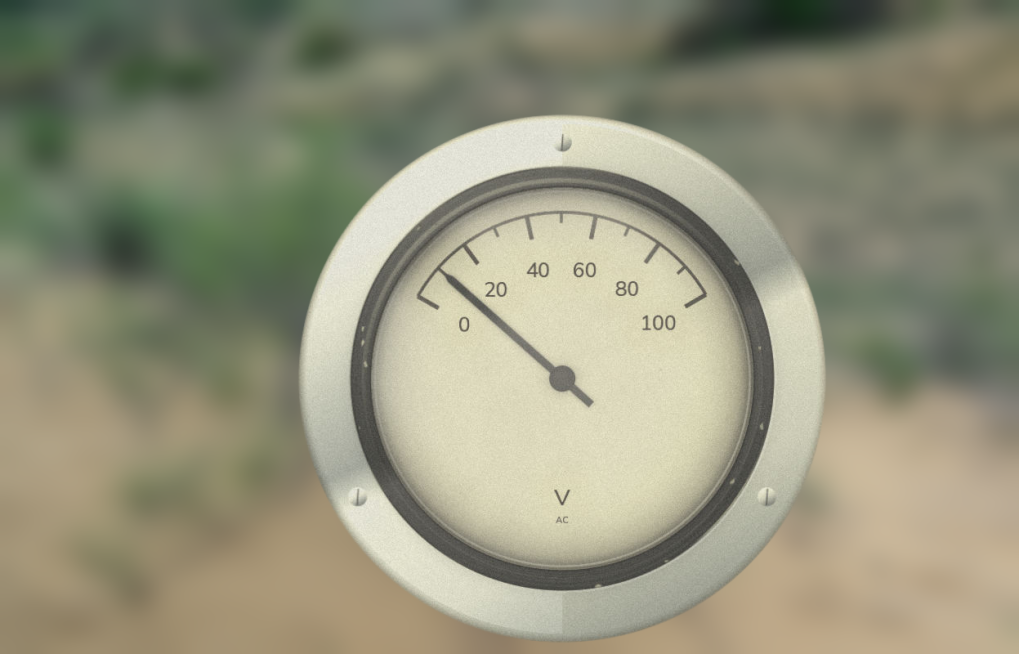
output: 10 V
